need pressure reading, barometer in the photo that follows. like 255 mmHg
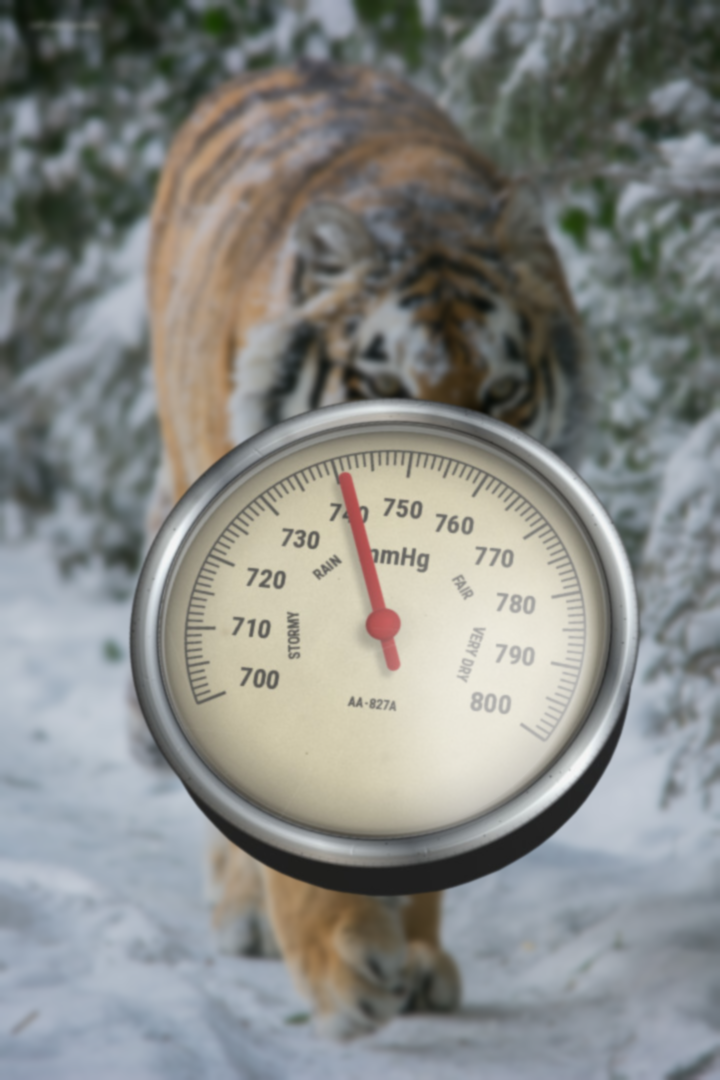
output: 741 mmHg
